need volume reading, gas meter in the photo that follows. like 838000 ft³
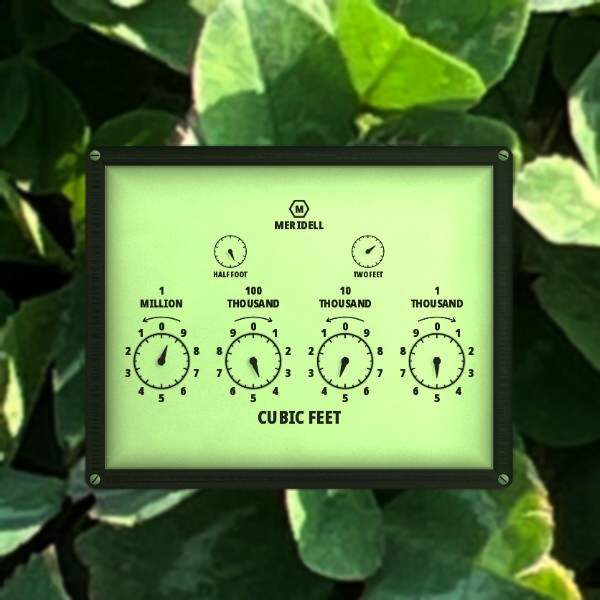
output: 944500 ft³
